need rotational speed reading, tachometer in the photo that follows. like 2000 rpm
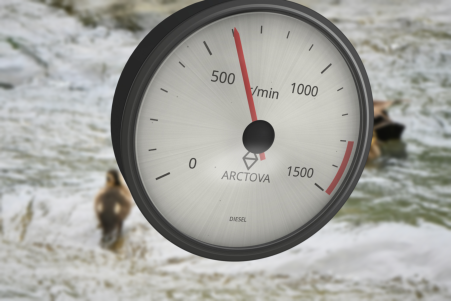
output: 600 rpm
